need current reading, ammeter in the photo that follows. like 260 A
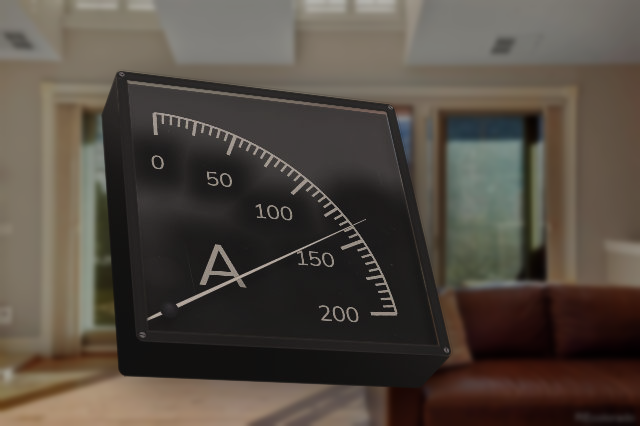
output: 140 A
